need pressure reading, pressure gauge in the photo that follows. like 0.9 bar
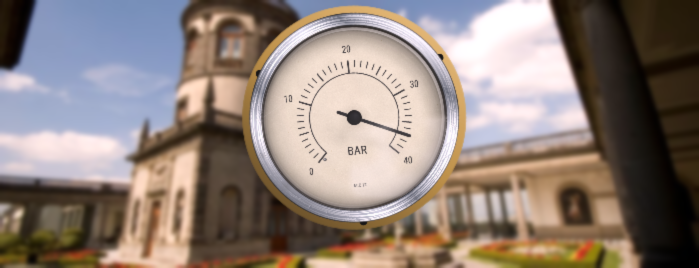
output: 37 bar
